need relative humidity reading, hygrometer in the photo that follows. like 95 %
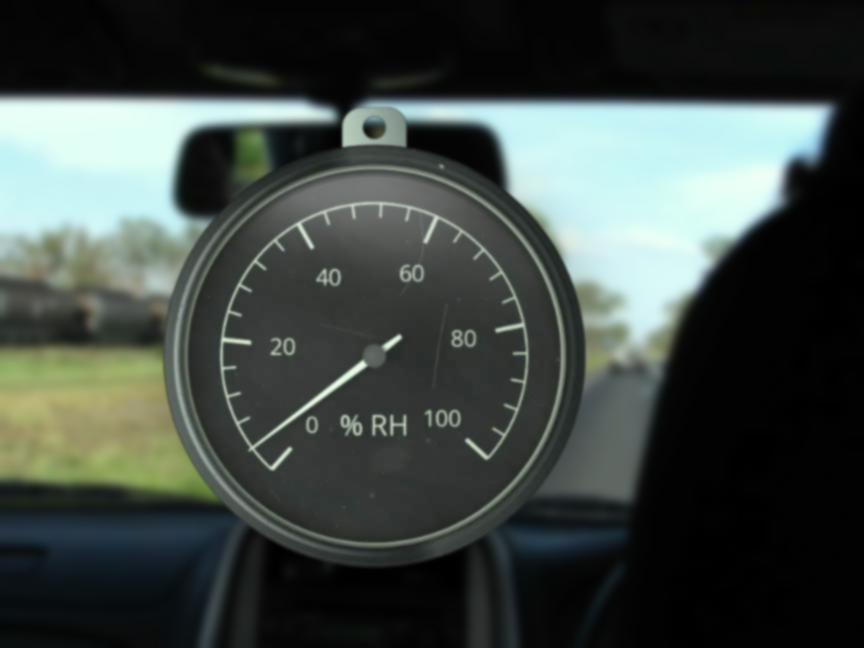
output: 4 %
